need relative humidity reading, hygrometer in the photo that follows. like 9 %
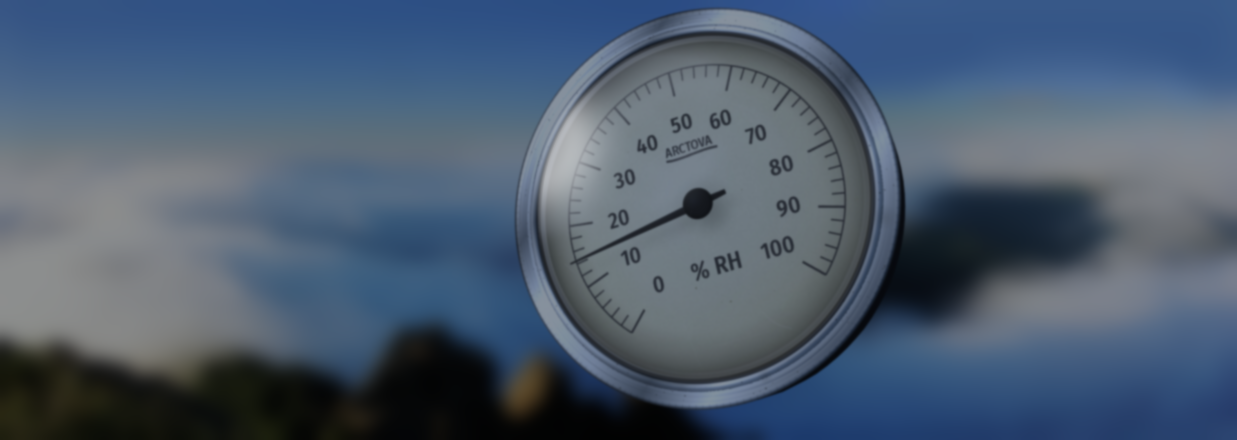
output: 14 %
